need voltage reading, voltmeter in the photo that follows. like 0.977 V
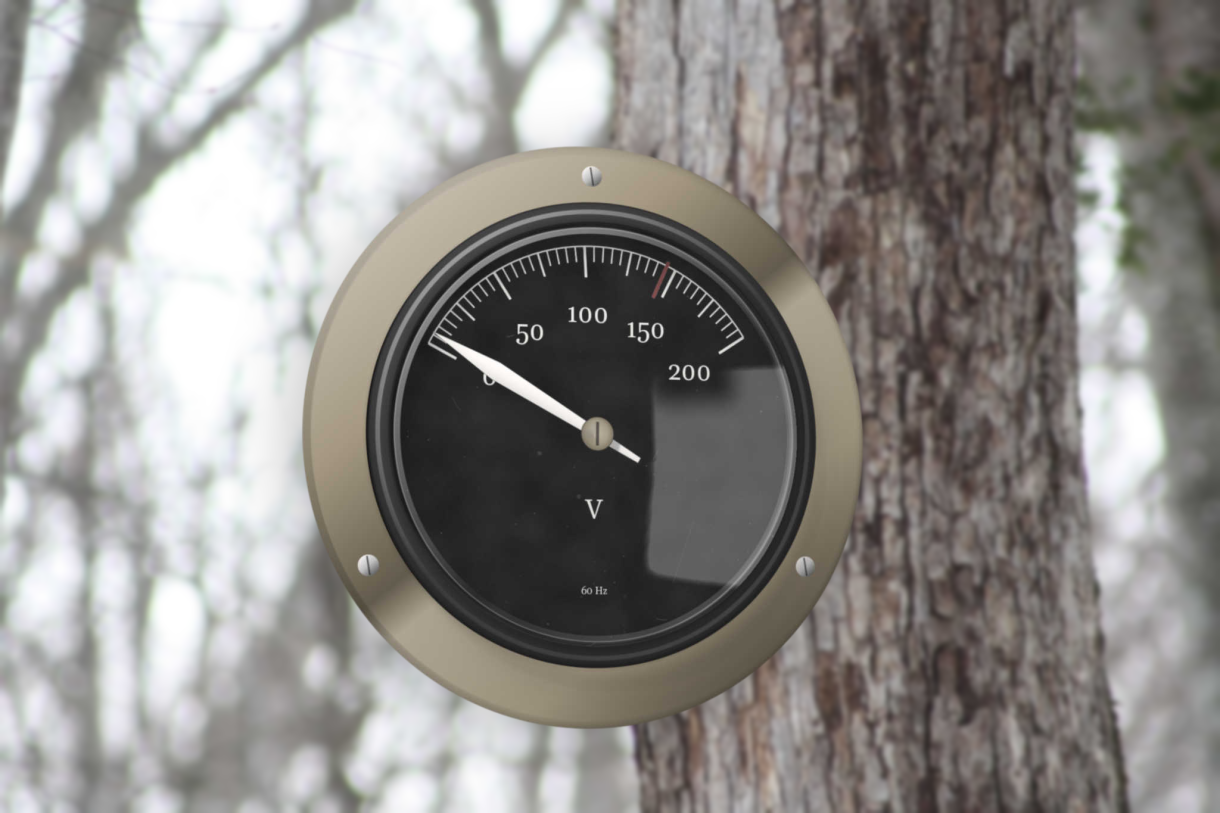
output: 5 V
